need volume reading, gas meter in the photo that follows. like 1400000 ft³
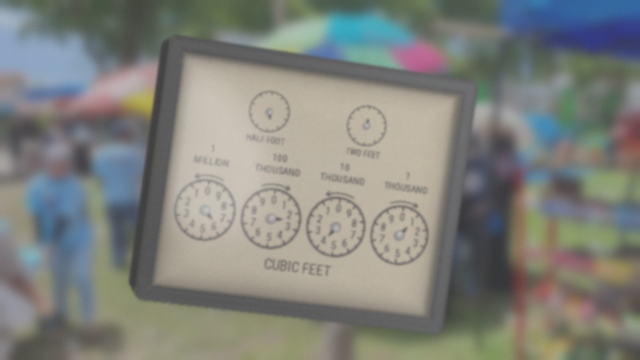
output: 624100 ft³
